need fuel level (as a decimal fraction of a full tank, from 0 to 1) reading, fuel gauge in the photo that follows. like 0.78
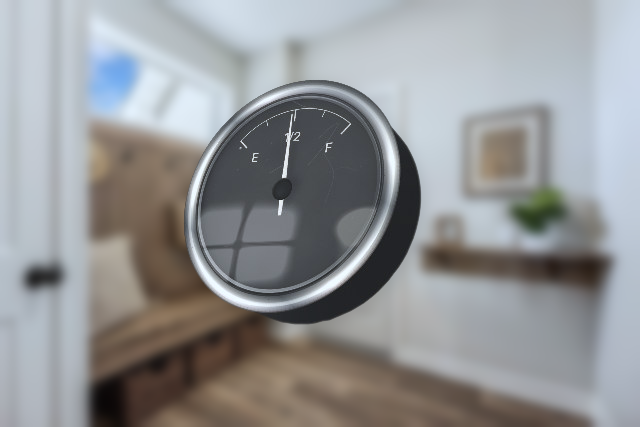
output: 0.5
